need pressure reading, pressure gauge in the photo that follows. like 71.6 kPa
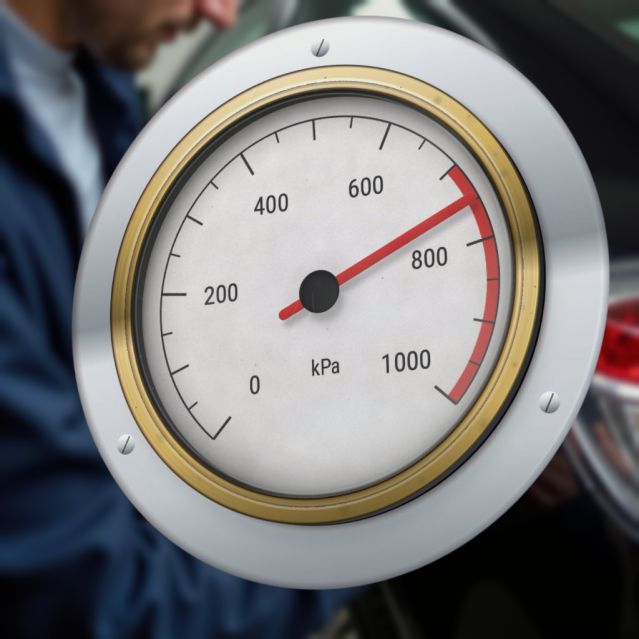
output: 750 kPa
